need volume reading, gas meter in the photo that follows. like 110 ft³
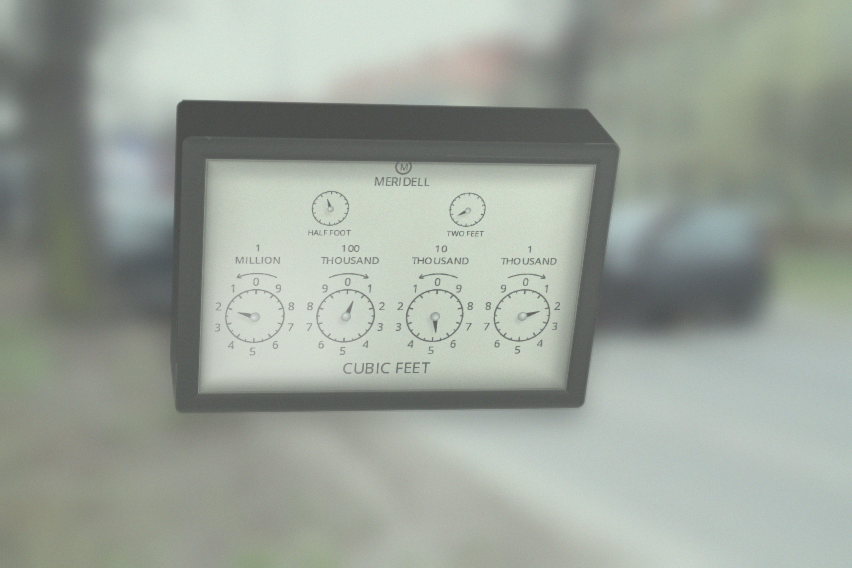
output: 205200 ft³
